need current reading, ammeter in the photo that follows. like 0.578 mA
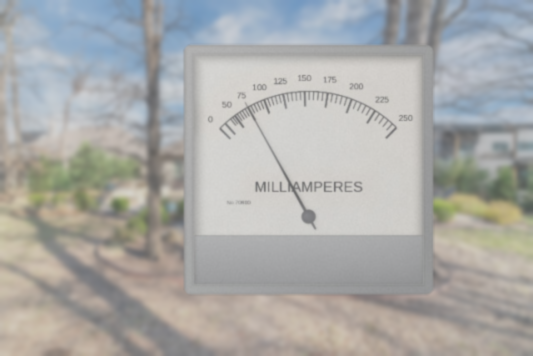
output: 75 mA
